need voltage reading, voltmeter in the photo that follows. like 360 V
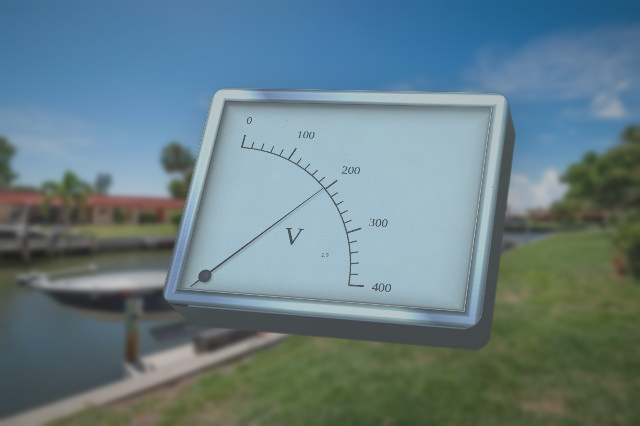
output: 200 V
